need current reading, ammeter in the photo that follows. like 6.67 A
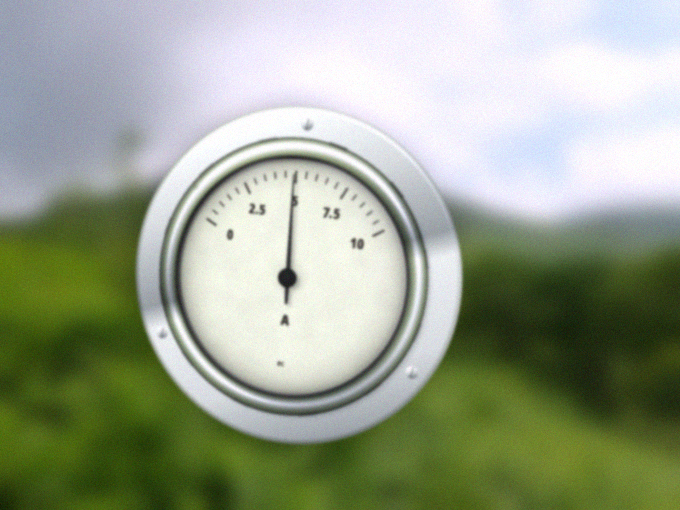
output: 5 A
